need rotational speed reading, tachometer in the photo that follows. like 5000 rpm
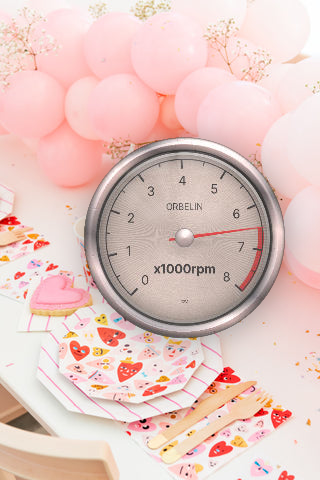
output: 6500 rpm
